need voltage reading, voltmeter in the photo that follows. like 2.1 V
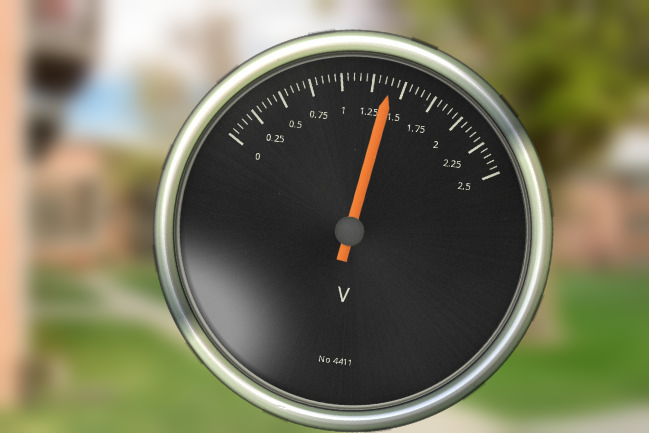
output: 1.4 V
